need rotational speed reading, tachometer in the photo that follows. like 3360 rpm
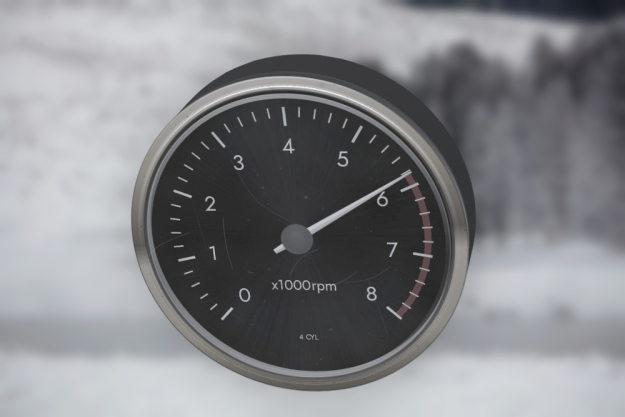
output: 5800 rpm
